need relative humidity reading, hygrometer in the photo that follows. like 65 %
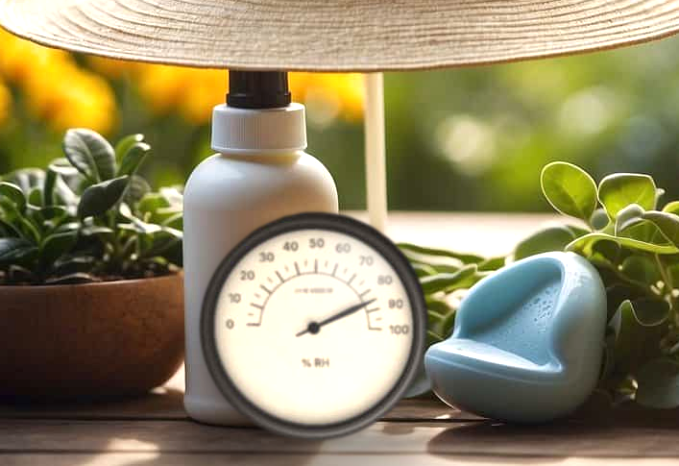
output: 85 %
